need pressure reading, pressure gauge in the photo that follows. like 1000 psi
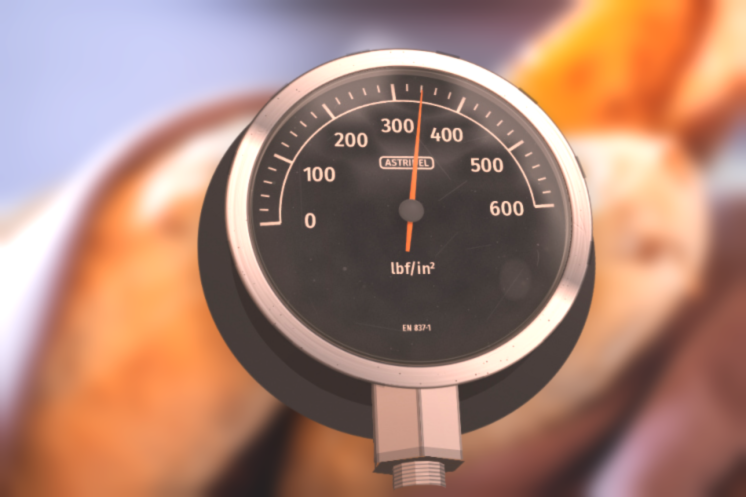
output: 340 psi
